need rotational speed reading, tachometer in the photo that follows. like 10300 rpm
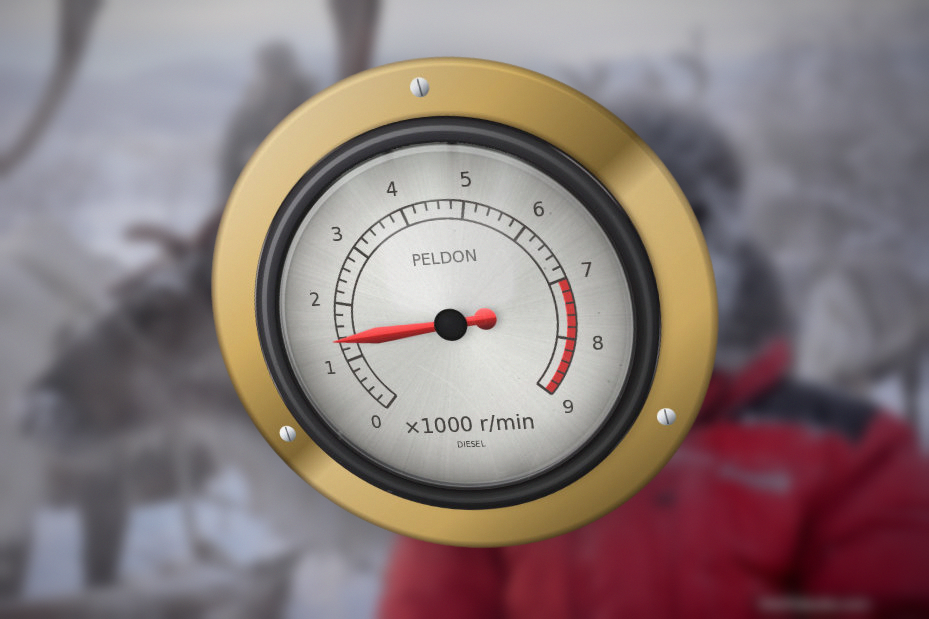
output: 1400 rpm
